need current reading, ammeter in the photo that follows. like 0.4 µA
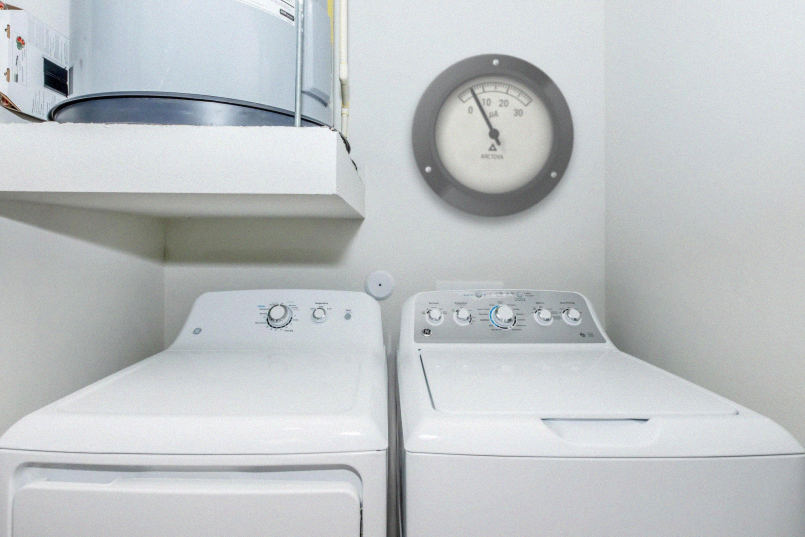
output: 5 µA
